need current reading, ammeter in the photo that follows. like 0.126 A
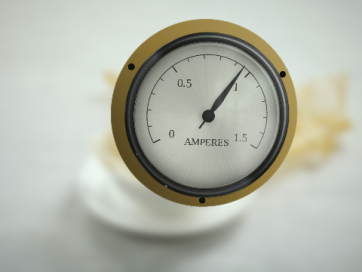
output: 0.95 A
